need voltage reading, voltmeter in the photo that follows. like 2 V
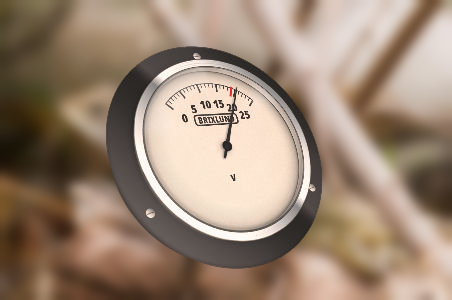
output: 20 V
